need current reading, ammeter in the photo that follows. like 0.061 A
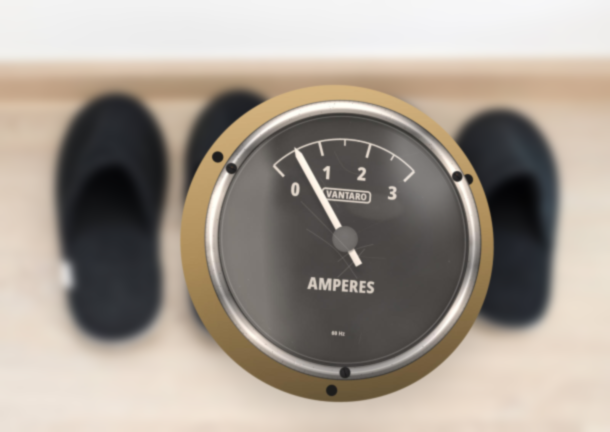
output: 0.5 A
